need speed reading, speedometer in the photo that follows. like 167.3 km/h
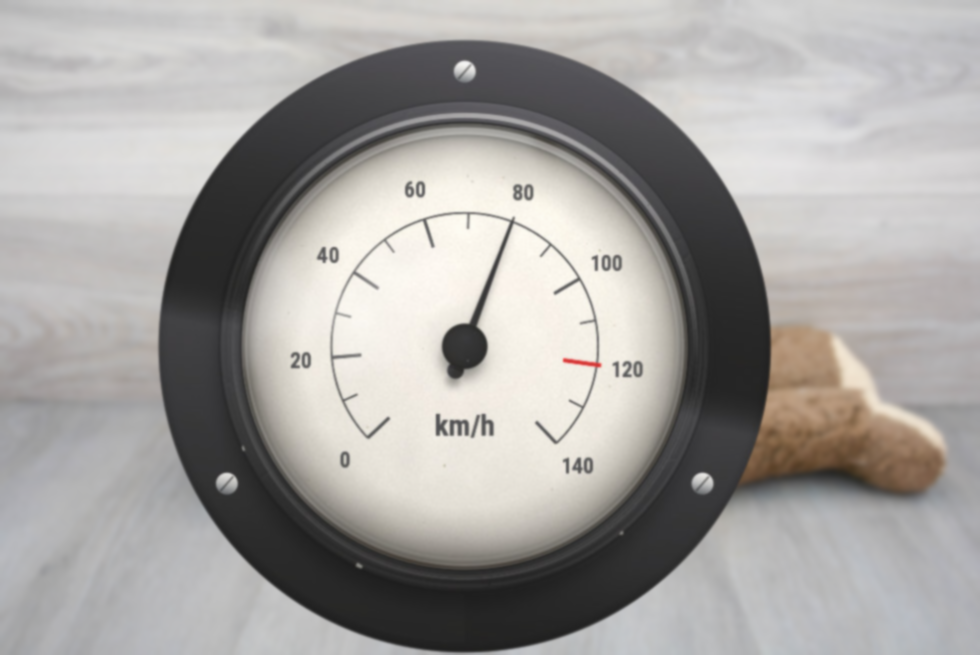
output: 80 km/h
